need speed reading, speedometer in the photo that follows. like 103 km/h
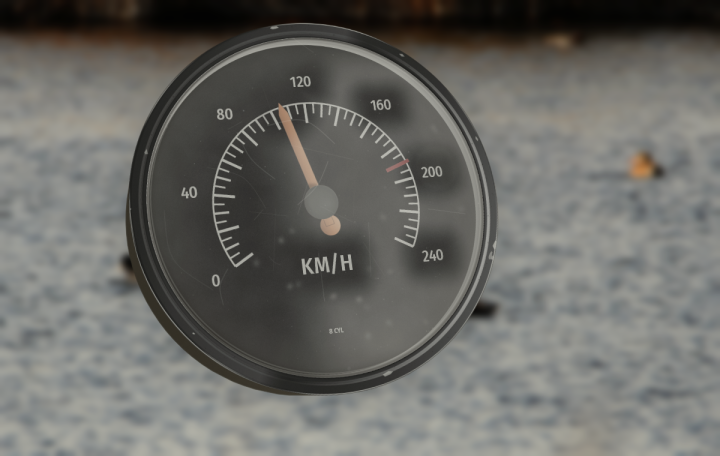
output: 105 km/h
